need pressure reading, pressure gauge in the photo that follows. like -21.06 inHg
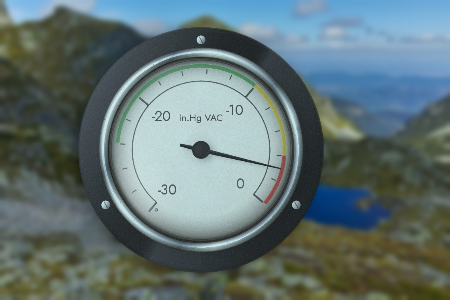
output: -3 inHg
